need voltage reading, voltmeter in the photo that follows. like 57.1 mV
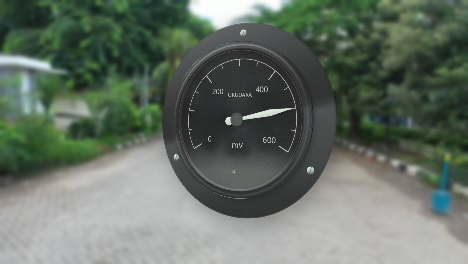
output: 500 mV
